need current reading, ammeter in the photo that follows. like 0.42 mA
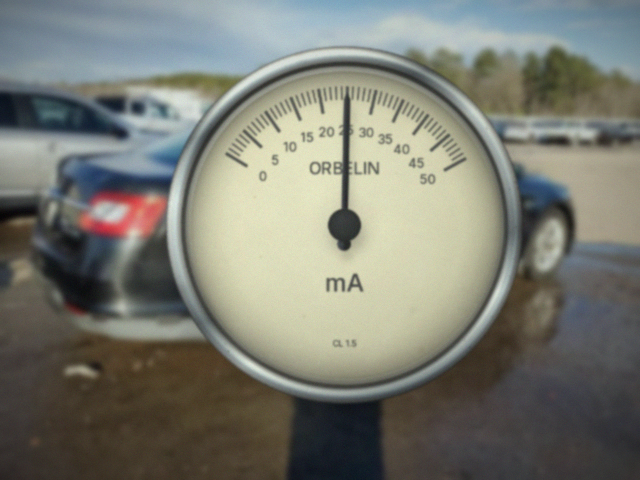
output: 25 mA
